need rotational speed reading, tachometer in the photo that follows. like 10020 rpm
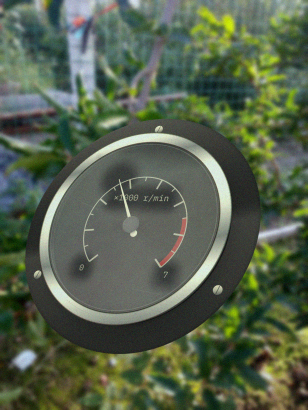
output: 2750 rpm
